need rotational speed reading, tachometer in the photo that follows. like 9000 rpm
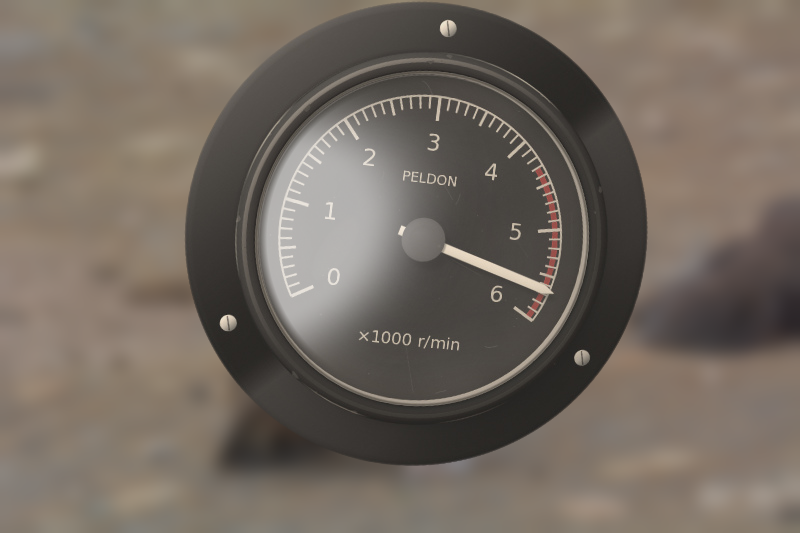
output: 5650 rpm
